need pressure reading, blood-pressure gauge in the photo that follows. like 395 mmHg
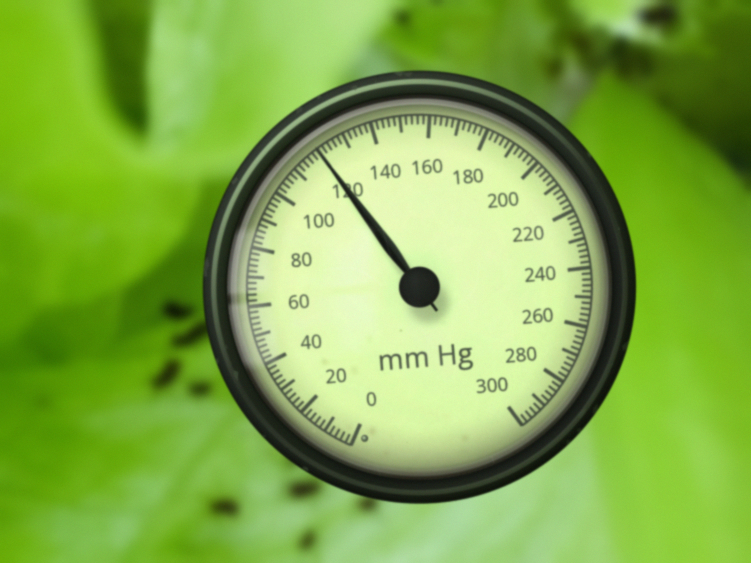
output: 120 mmHg
